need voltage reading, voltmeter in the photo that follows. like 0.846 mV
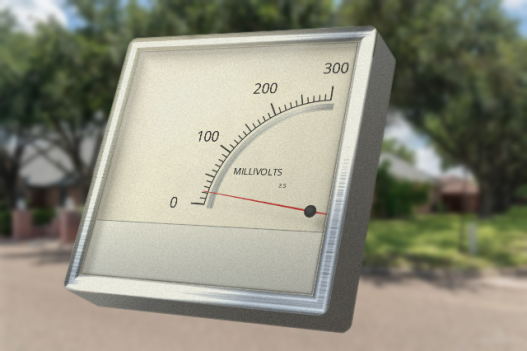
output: 20 mV
